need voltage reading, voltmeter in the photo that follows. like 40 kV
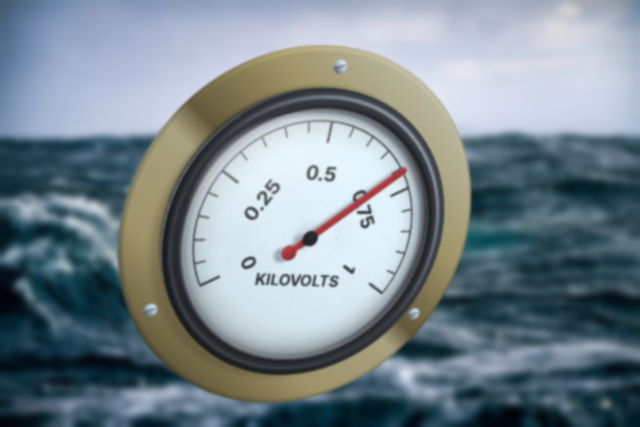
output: 0.7 kV
